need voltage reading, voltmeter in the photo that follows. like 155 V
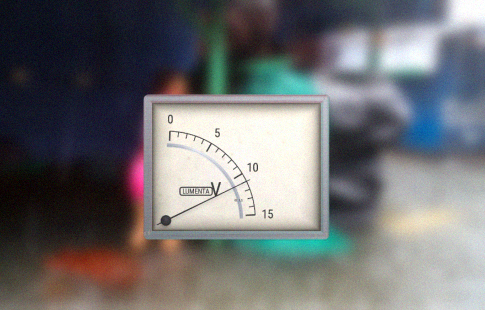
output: 11 V
